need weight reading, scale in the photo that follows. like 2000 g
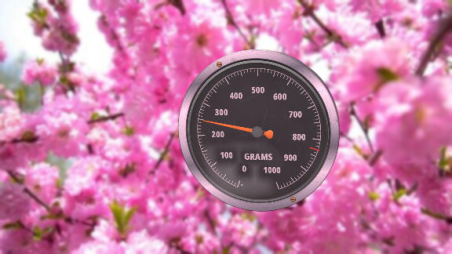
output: 250 g
